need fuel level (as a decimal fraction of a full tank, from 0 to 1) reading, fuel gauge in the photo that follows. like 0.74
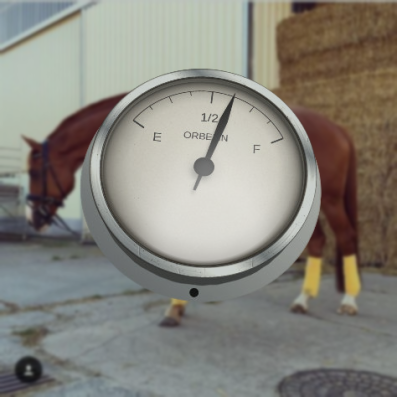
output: 0.625
